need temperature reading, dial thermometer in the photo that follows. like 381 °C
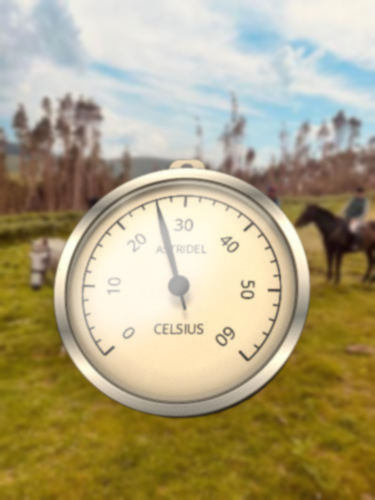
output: 26 °C
